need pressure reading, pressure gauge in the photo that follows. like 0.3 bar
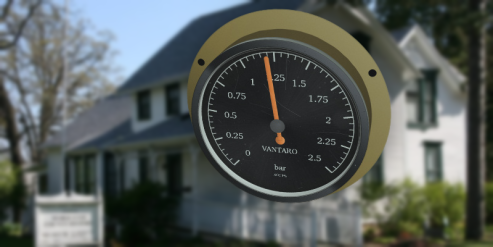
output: 1.2 bar
